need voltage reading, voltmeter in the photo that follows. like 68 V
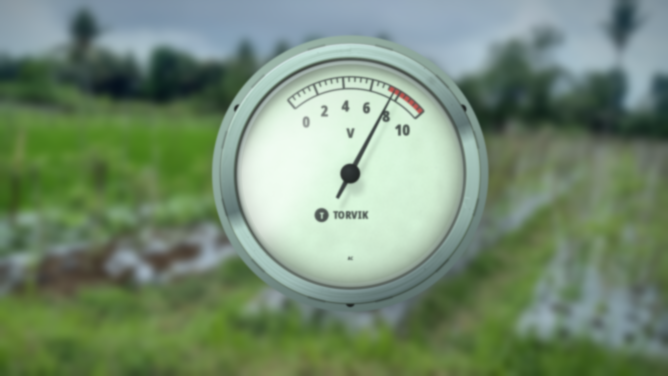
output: 7.6 V
